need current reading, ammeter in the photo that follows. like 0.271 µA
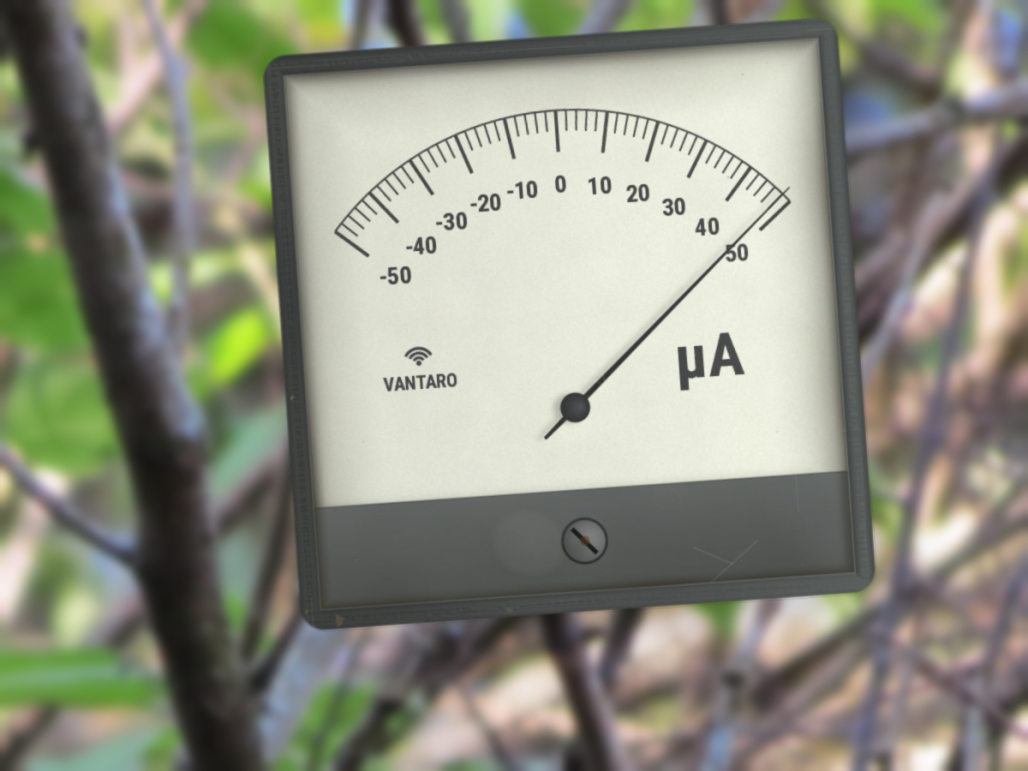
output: 48 µA
